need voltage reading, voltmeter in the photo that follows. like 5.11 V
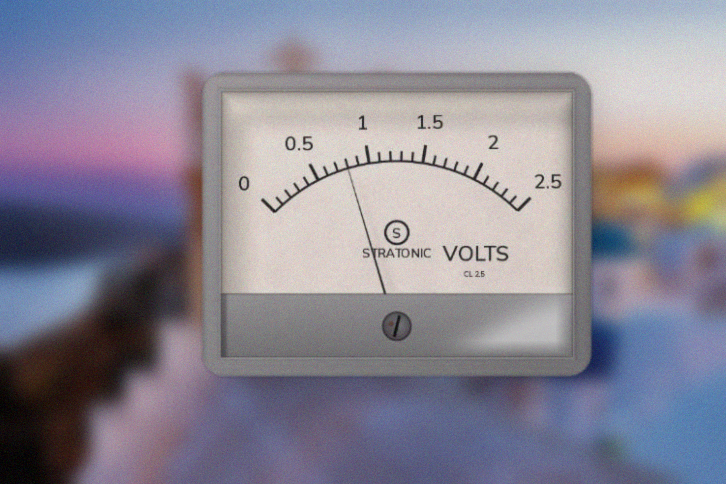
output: 0.8 V
